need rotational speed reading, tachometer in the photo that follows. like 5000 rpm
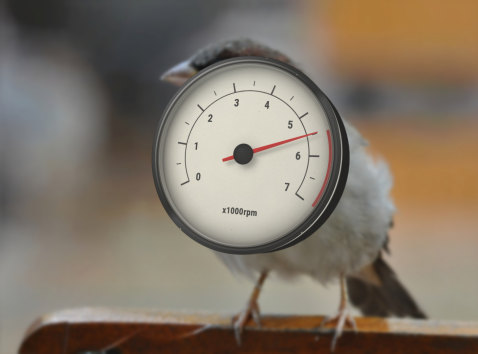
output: 5500 rpm
